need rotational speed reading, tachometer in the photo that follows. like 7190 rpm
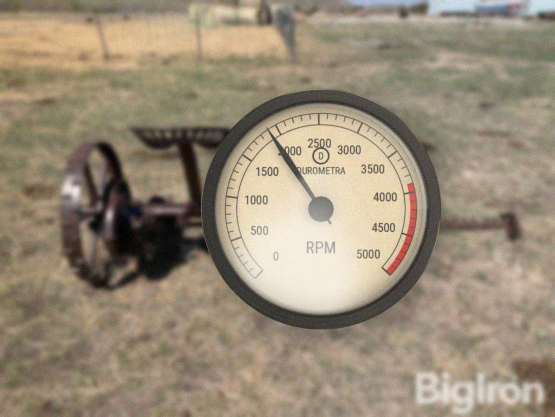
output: 1900 rpm
